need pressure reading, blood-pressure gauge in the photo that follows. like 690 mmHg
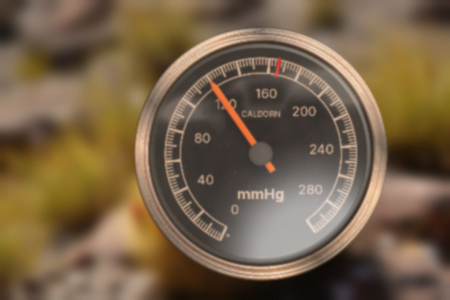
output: 120 mmHg
